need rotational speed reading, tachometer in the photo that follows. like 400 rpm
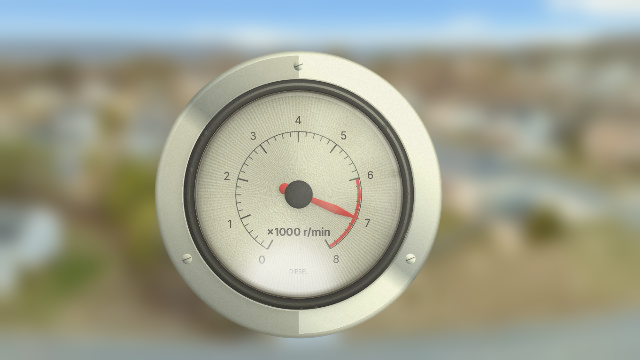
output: 7000 rpm
